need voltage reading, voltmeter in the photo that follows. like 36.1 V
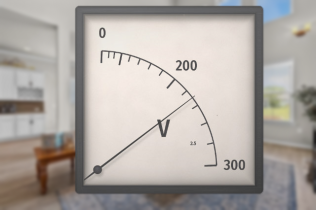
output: 230 V
